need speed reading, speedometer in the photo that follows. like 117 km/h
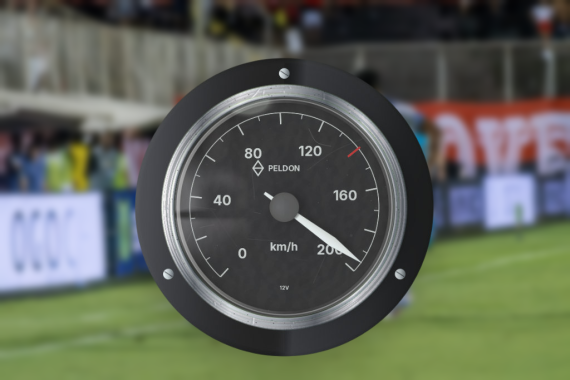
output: 195 km/h
